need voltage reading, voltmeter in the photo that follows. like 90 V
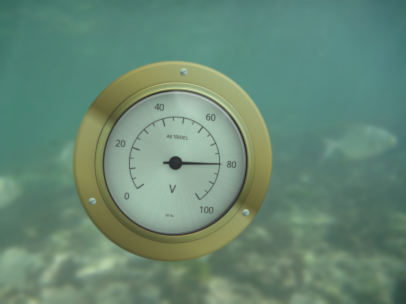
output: 80 V
